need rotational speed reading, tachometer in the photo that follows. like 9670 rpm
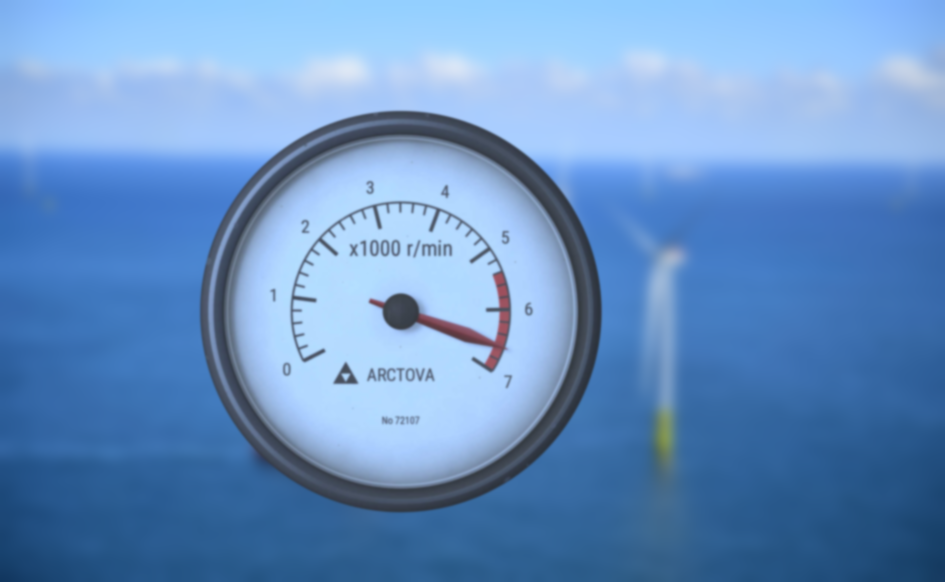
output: 6600 rpm
